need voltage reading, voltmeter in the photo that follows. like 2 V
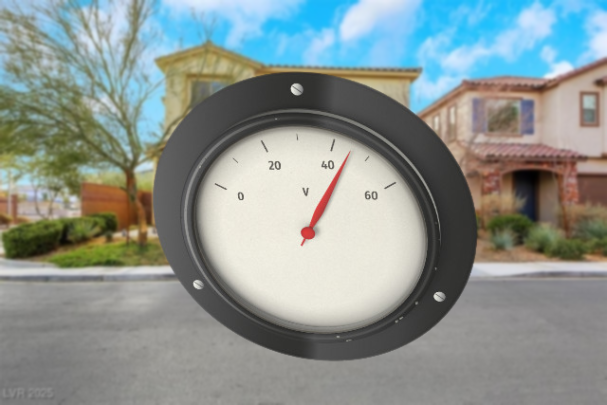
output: 45 V
